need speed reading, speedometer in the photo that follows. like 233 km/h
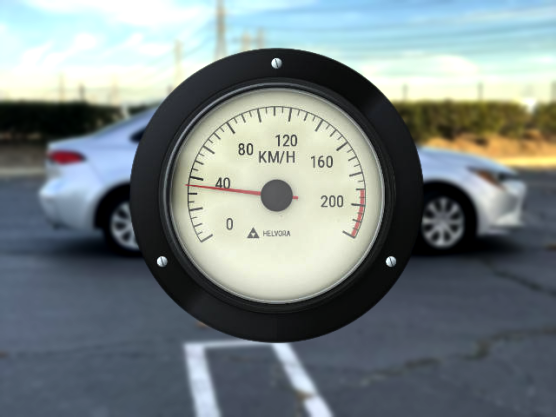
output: 35 km/h
